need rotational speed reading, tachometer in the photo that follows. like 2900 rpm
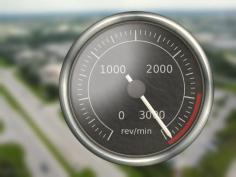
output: 2950 rpm
